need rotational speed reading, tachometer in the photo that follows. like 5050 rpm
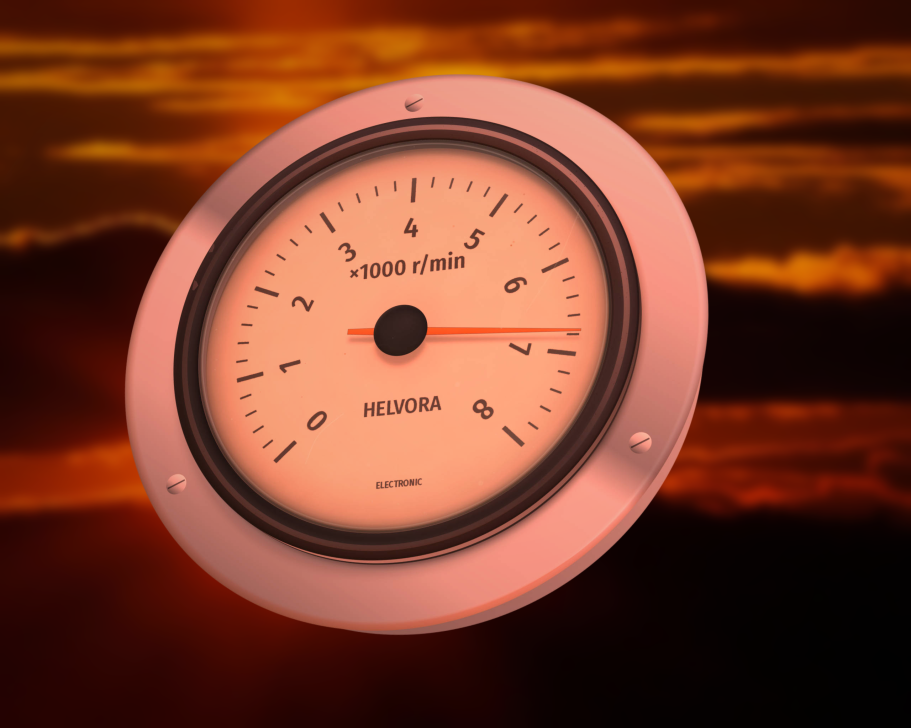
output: 6800 rpm
